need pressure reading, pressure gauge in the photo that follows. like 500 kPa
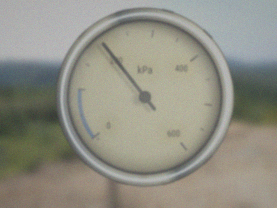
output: 200 kPa
